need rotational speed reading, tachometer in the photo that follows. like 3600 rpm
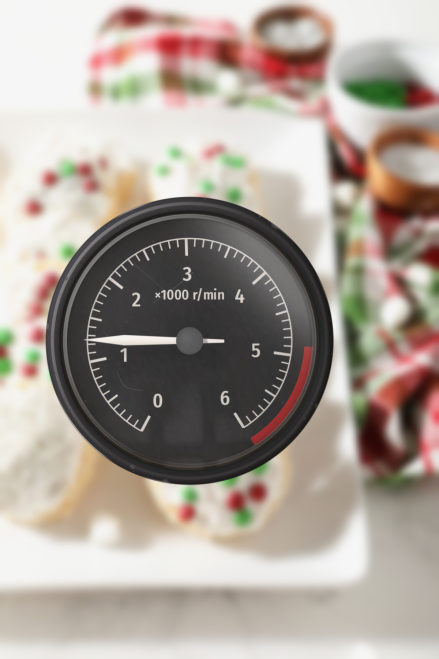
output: 1250 rpm
